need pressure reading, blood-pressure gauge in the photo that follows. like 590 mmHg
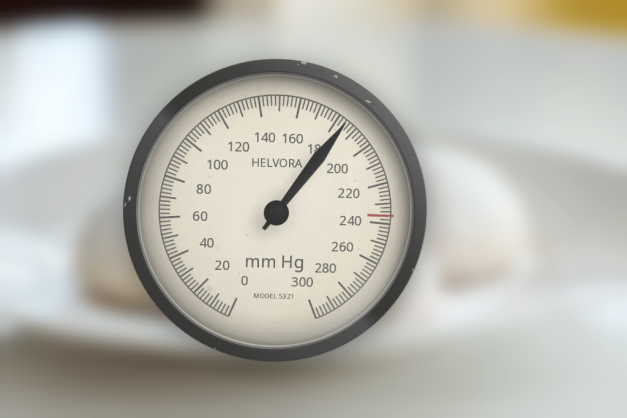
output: 184 mmHg
